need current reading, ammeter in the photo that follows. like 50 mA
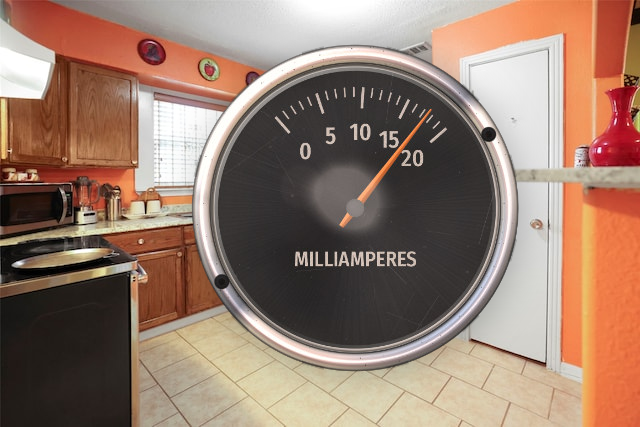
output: 17.5 mA
